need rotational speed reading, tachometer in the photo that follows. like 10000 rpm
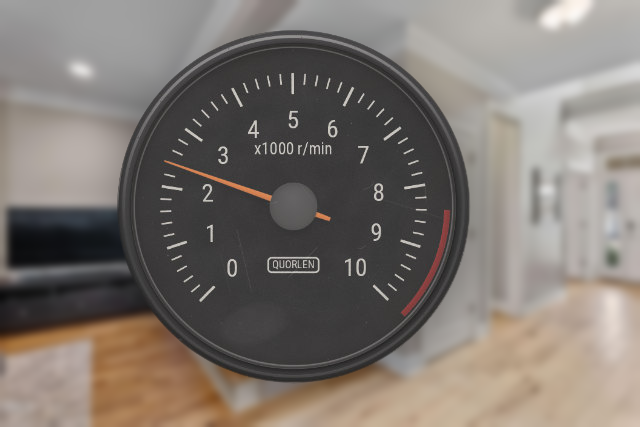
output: 2400 rpm
